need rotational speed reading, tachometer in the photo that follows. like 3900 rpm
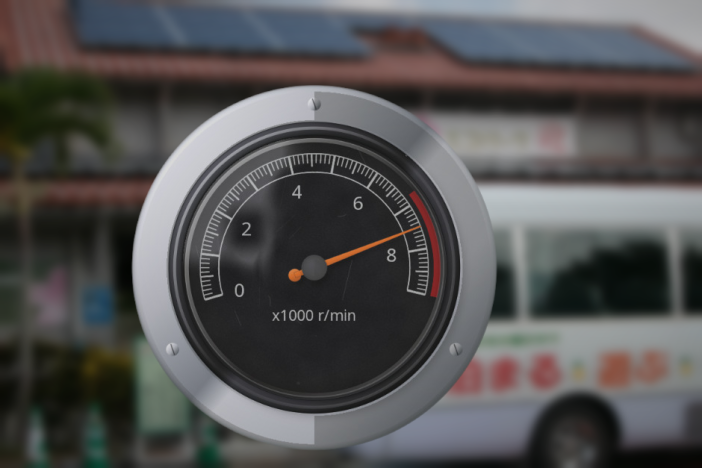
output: 7500 rpm
